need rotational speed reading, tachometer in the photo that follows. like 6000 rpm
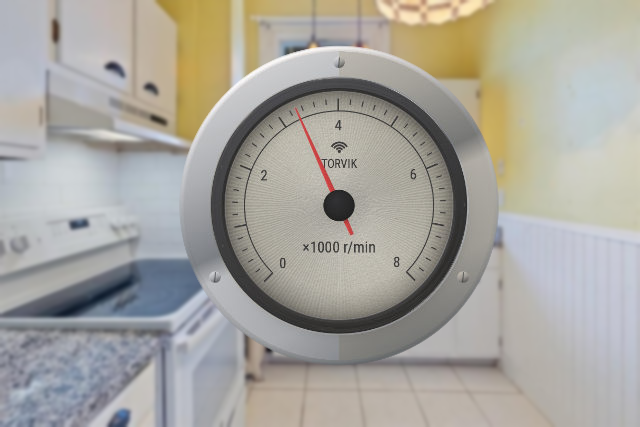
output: 3300 rpm
